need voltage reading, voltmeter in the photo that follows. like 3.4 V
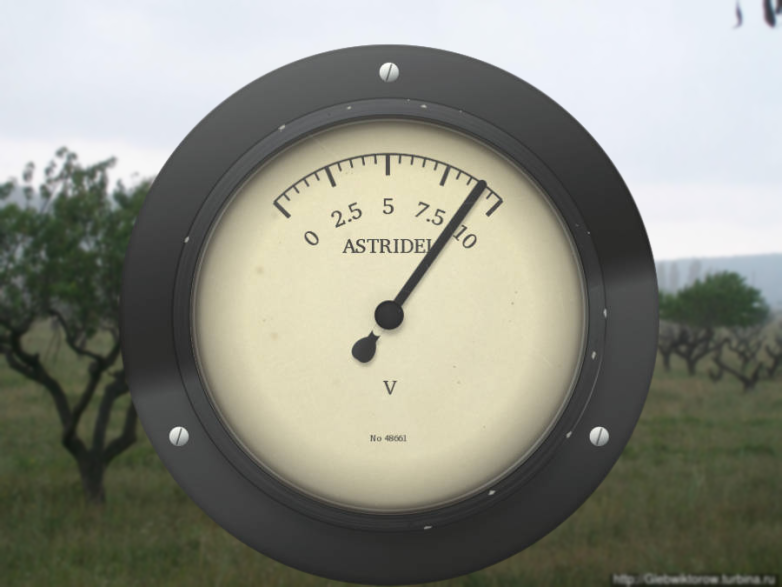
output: 9 V
